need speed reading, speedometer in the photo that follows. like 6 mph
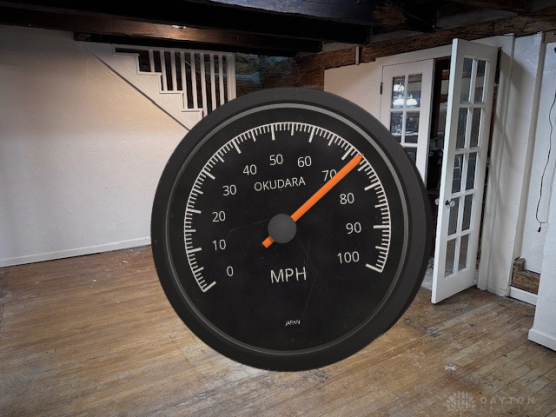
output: 73 mph
